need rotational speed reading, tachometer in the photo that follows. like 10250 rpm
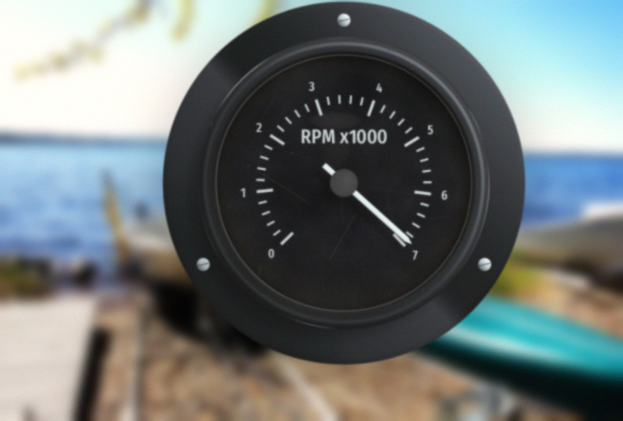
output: 6900 rpm
